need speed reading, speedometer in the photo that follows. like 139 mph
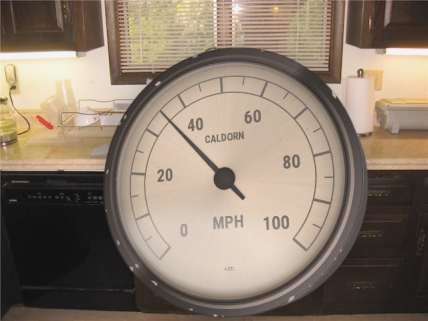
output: 35 mph
